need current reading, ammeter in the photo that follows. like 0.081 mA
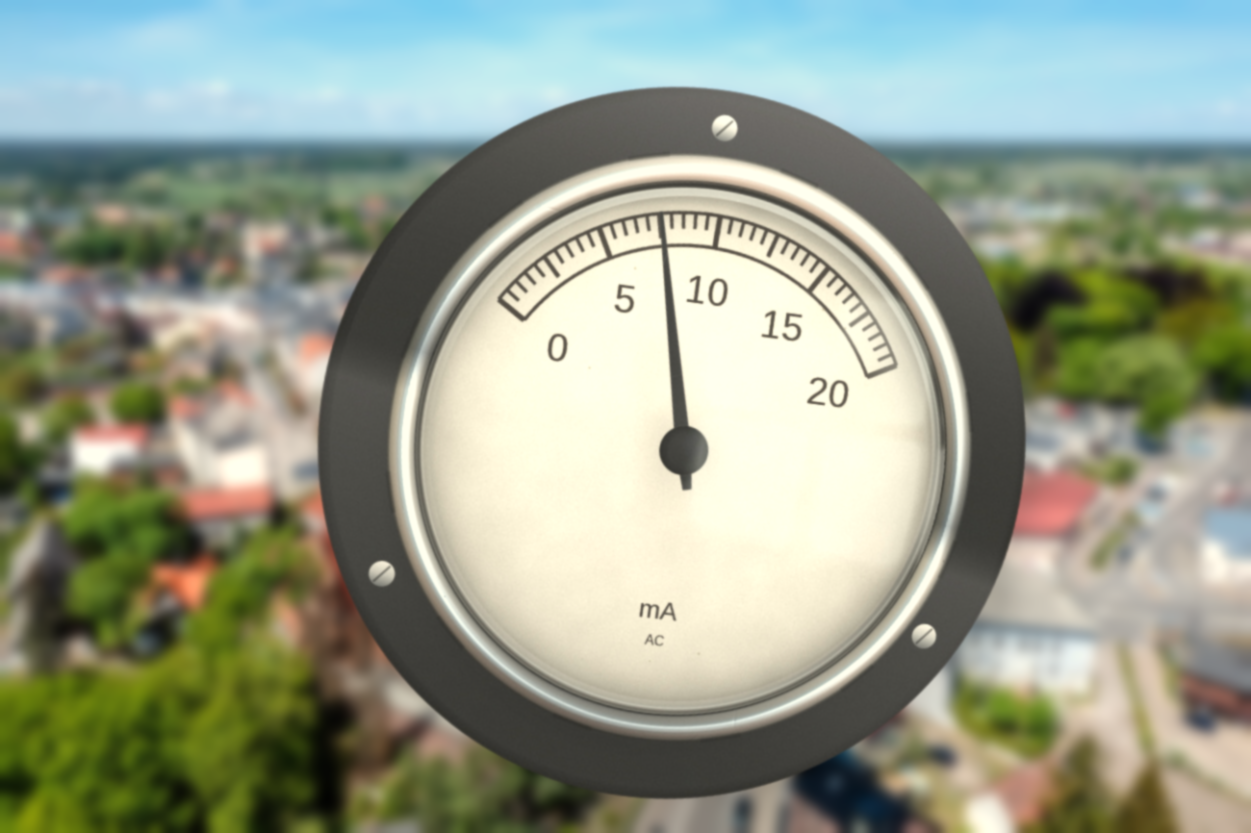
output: 7.5 mA
